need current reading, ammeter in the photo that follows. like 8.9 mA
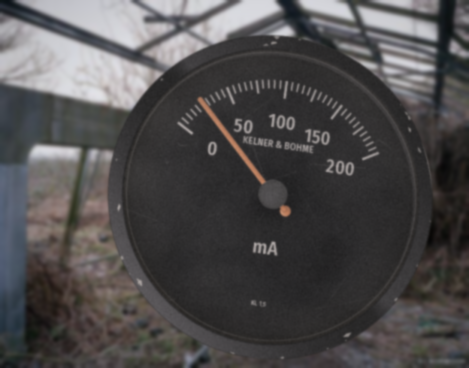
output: 25 mA
